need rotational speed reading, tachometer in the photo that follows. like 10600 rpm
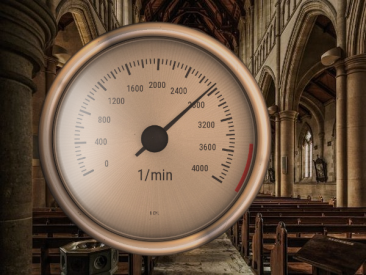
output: 2750 rpm
